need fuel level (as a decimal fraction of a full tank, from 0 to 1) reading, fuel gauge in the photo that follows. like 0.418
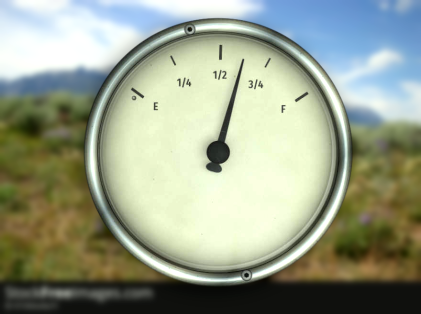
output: 0.625
